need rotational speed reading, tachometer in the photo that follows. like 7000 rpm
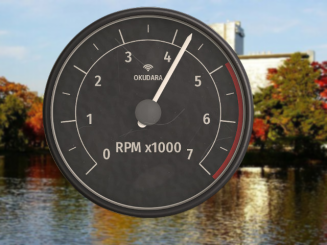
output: 4250 rpm
